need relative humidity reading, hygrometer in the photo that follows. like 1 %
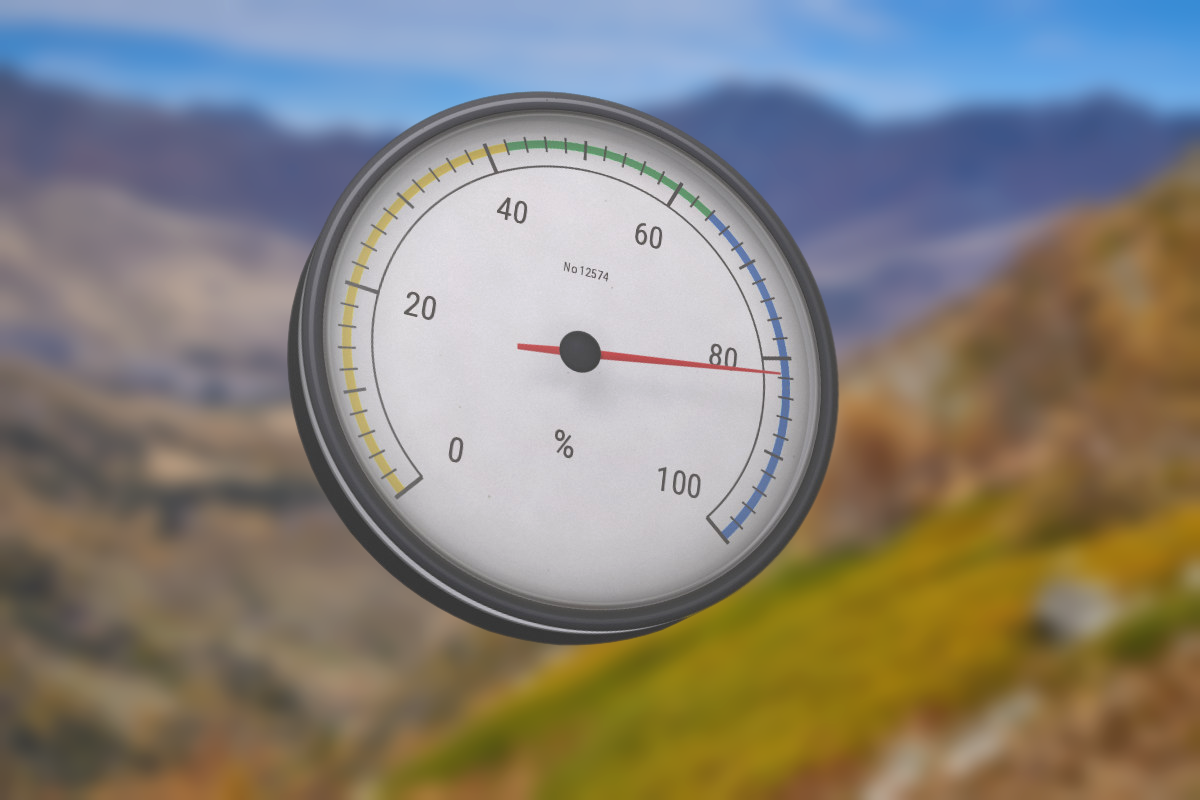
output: 82 %
